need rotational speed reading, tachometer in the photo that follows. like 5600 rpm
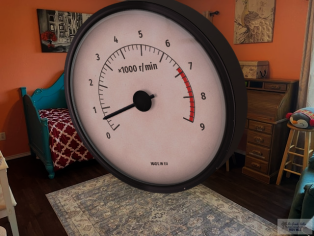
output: 600 rpm
